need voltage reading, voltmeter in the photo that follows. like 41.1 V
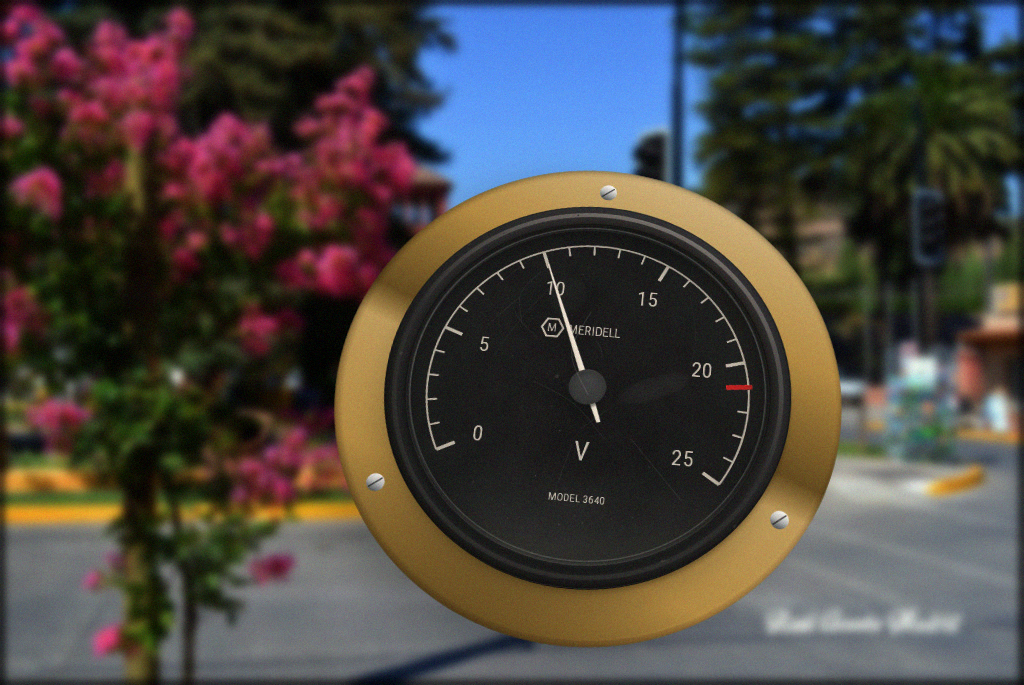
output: 10 V
